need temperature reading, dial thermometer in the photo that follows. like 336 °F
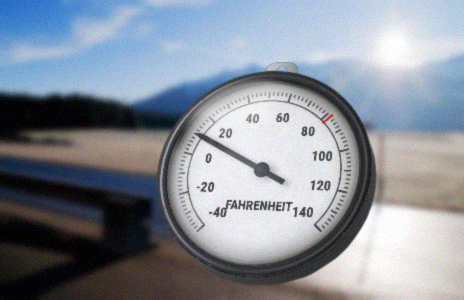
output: 10 °F
